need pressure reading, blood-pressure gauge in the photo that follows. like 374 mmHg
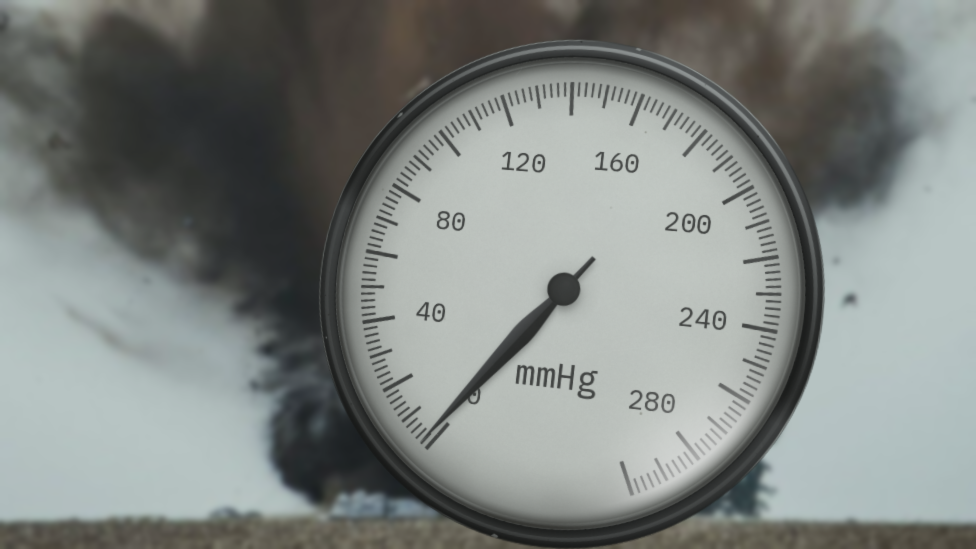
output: 2 mmHg
